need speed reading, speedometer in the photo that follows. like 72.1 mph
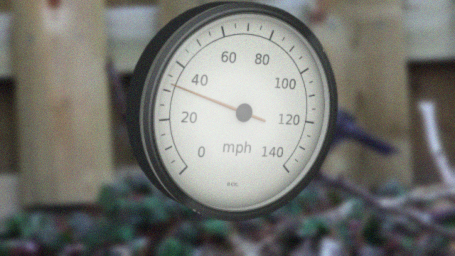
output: 32.5 mph
